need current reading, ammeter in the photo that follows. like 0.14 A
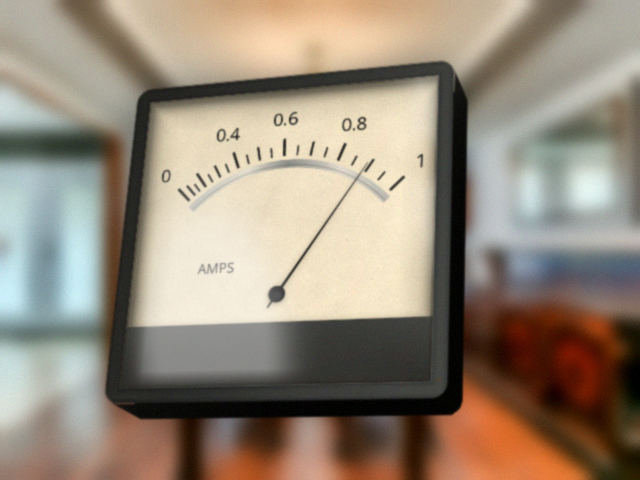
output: 0.9 A
